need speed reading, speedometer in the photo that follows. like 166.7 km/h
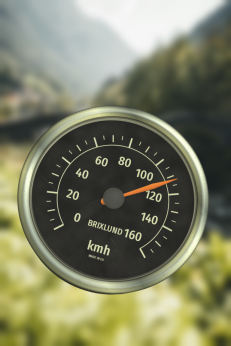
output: 112.5 km/h
